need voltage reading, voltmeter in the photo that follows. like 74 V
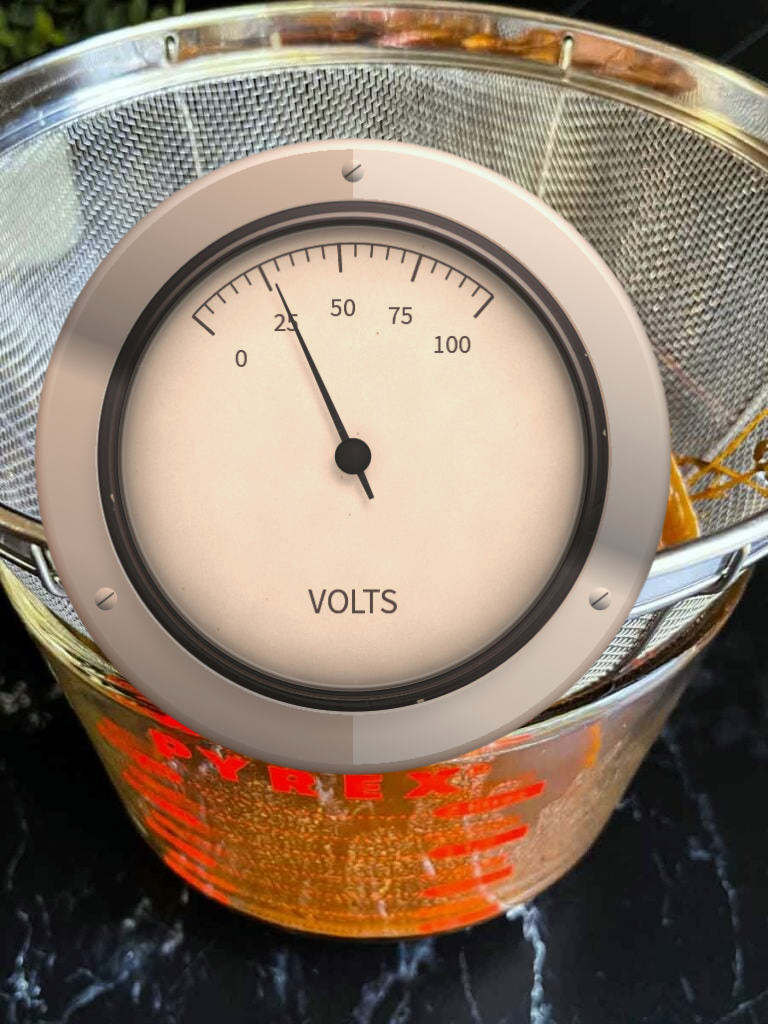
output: 27.5 V
